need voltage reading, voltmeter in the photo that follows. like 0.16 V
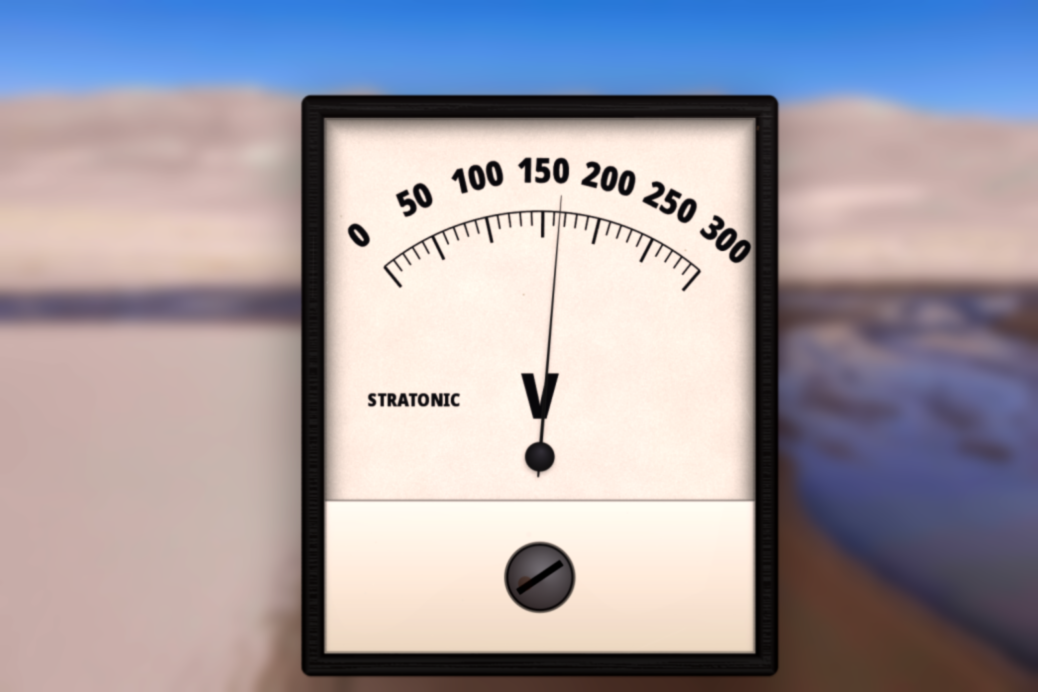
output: 165 V
